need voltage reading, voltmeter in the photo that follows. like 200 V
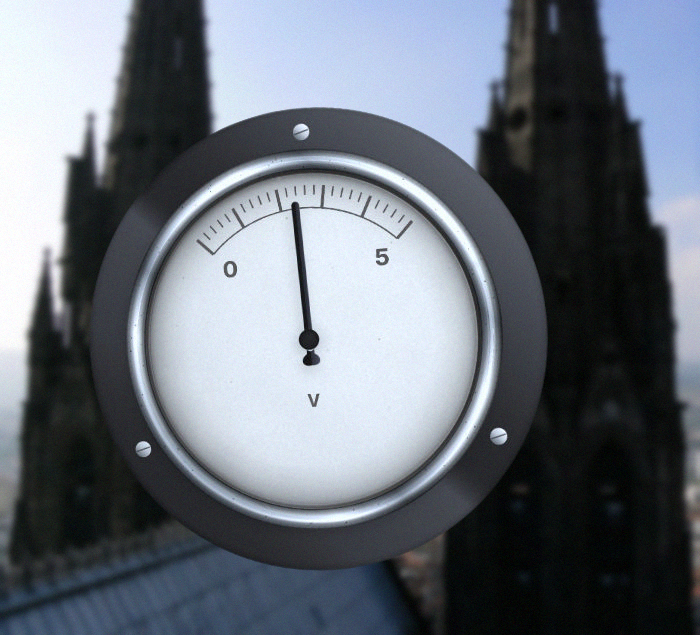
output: 2.4 V
